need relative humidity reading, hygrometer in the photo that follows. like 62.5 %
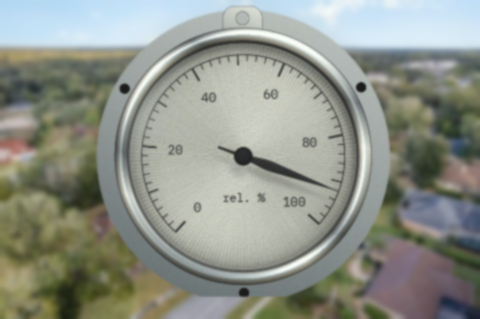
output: 92 %
